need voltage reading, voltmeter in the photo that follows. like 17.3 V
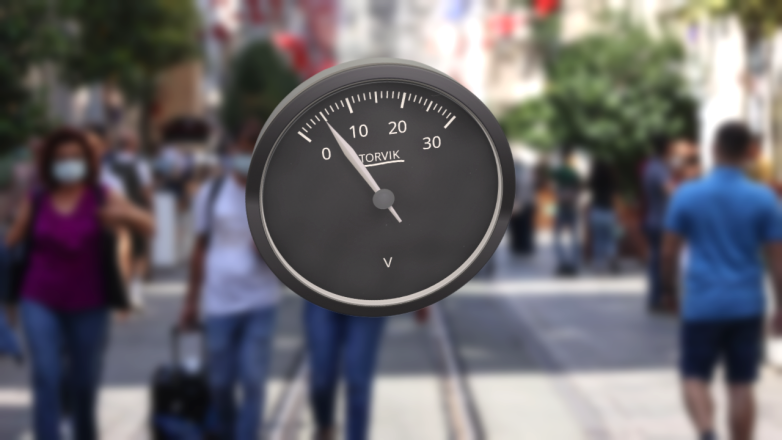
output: 5 V
